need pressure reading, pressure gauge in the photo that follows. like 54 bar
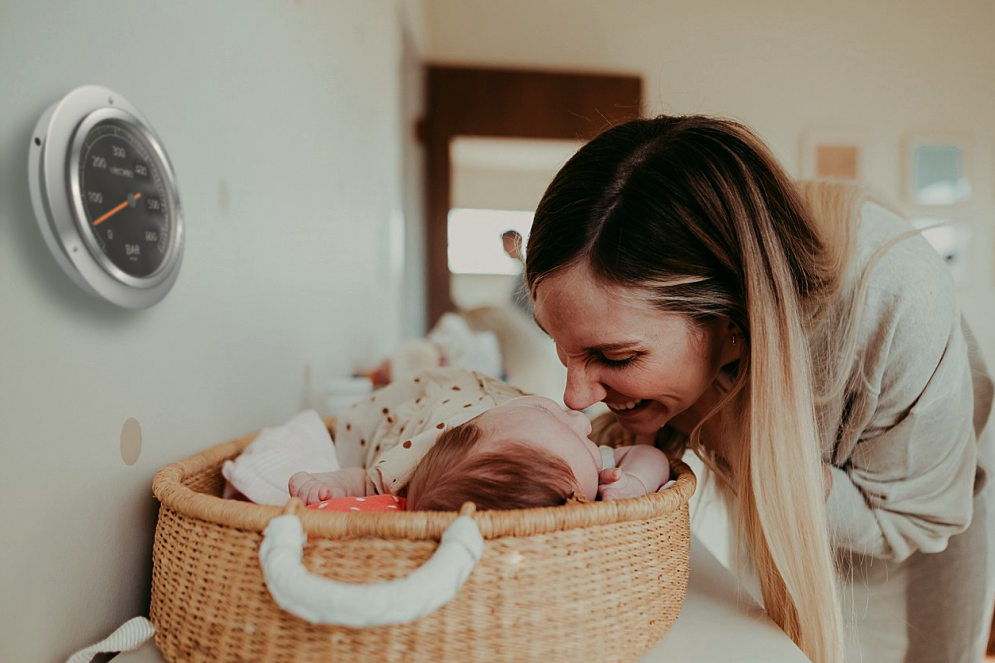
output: 50 bar
